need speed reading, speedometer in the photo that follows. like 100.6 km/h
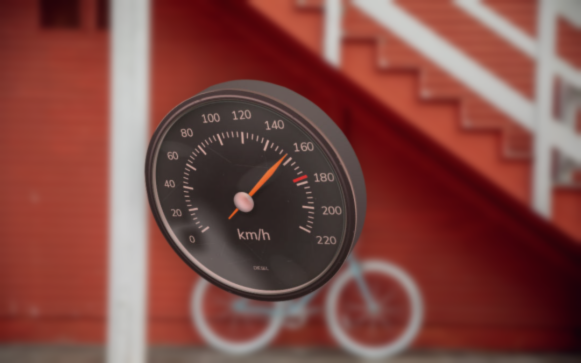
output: 156 km/h
